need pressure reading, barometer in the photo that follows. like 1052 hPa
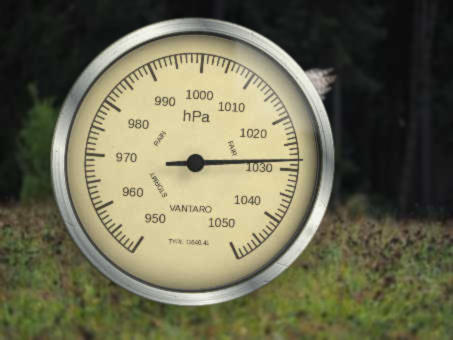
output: 1028 hPa
